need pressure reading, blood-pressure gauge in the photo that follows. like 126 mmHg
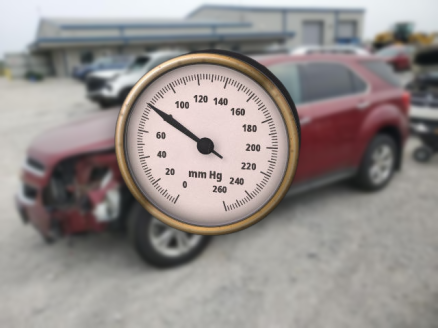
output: 80 mmHg
